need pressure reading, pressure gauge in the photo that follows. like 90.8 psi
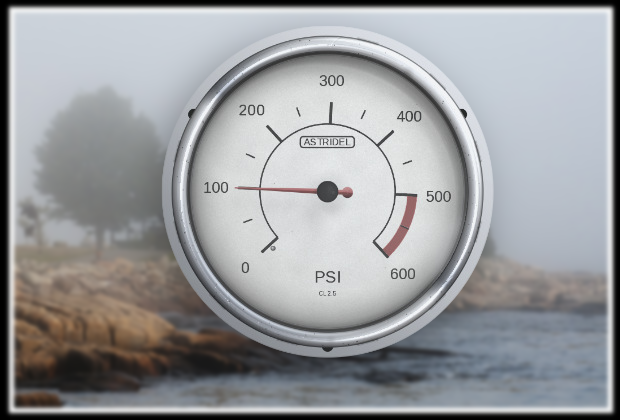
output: 100 psi
